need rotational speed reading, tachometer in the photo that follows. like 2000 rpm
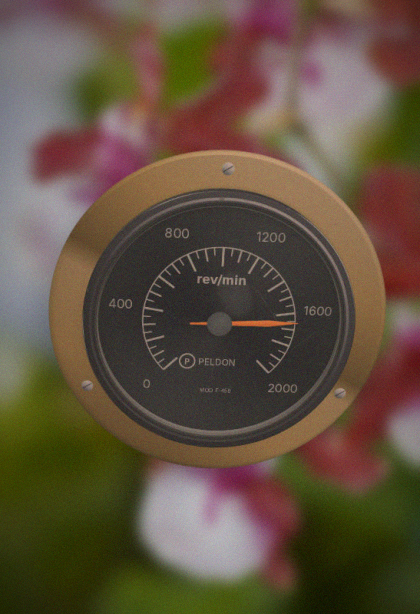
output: 1650 rpm
